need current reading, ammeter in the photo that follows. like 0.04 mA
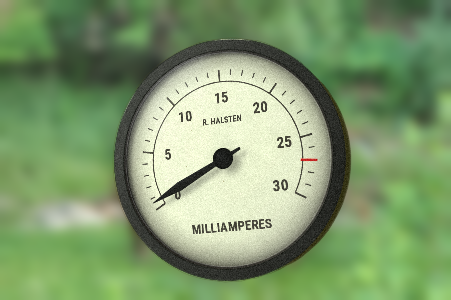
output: 0.5 mA
